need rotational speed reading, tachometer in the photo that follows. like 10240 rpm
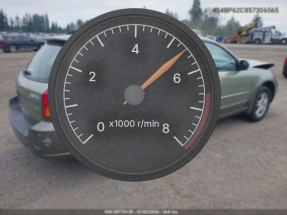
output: 5400 rpm
